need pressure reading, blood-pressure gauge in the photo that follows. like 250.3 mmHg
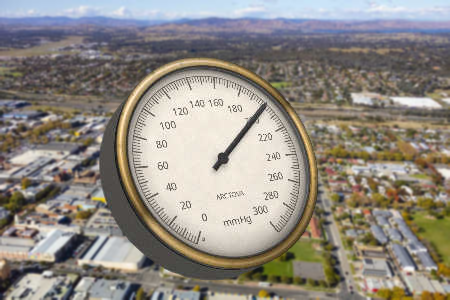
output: 200 mmHg
